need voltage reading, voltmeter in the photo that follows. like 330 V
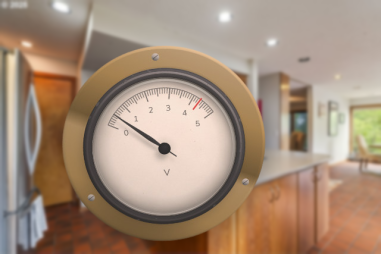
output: 0.5 V
